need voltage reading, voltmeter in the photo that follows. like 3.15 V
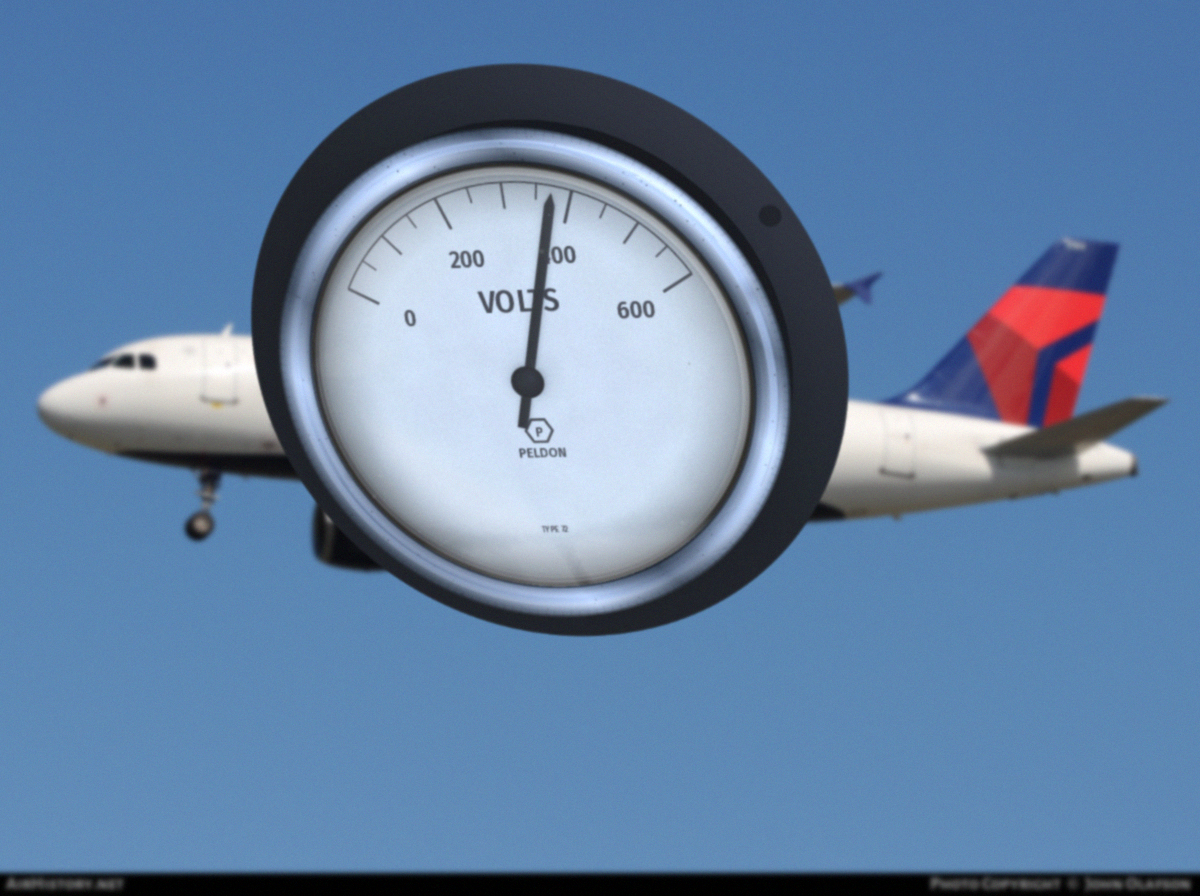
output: 375 V
